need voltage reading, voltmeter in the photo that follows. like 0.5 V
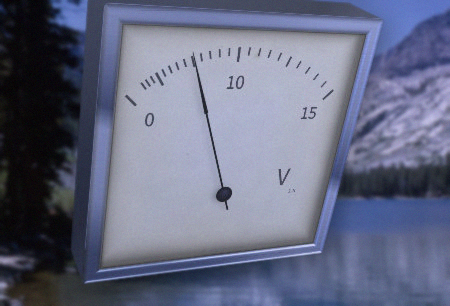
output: 7.5 V
